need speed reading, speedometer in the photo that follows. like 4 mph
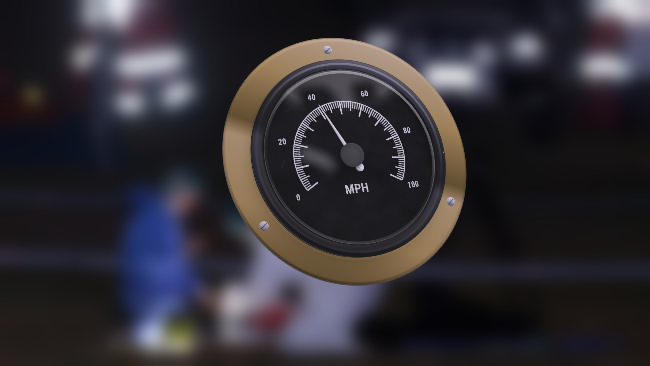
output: 40 mph
